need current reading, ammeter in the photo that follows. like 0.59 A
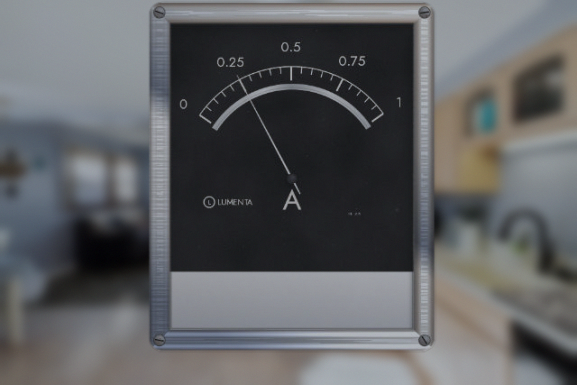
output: 0.25 A
